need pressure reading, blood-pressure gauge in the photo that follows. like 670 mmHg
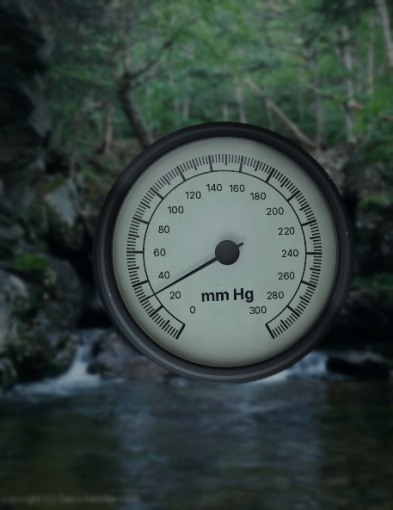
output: 30 mmHg
